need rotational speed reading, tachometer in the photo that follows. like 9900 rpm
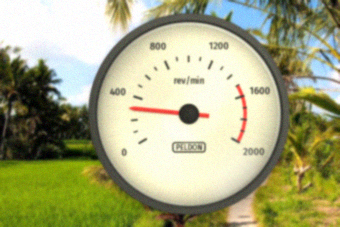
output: 300 rpm
